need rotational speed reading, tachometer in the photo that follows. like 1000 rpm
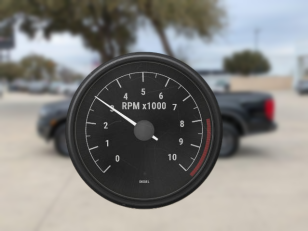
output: 3000 rpm
